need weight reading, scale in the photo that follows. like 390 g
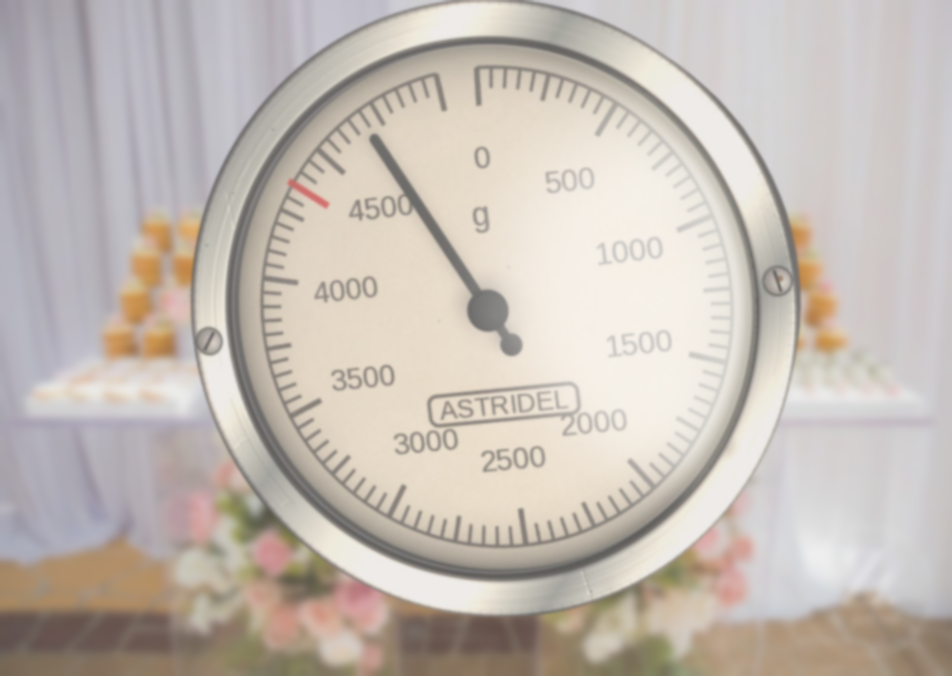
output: 4700 g
